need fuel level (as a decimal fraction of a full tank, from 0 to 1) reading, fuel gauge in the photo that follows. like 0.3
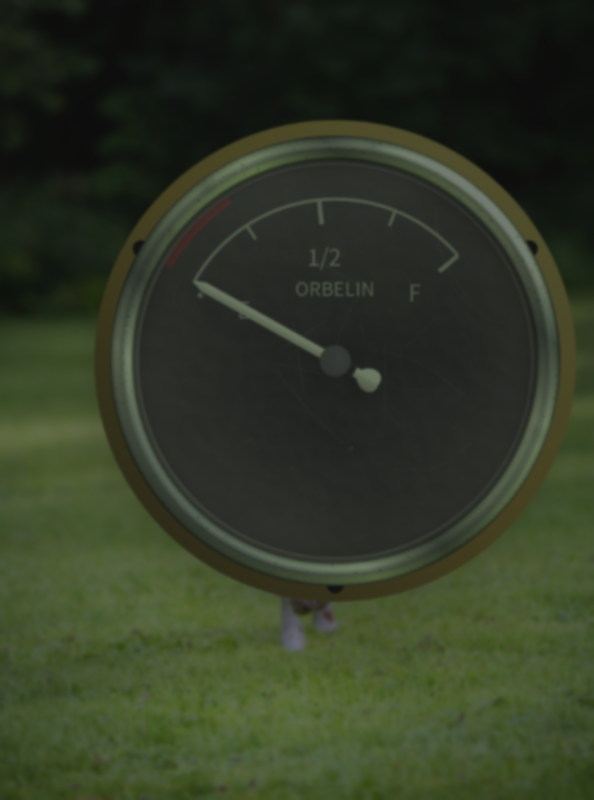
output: 0
